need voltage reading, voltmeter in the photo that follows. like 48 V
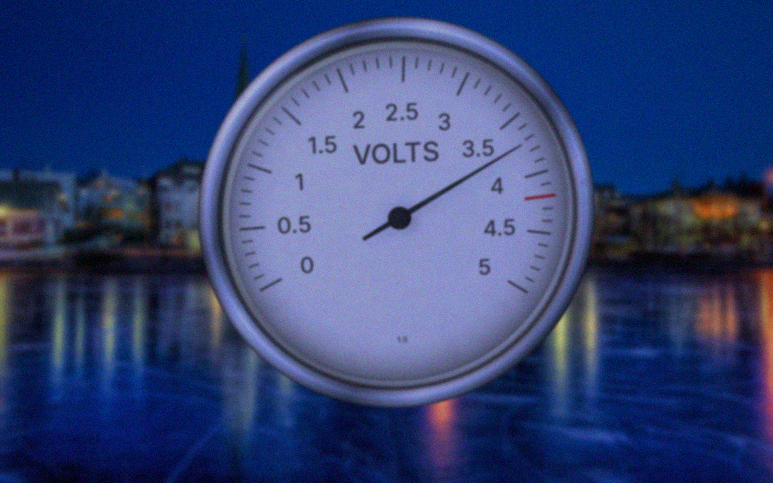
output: 3.7 V
